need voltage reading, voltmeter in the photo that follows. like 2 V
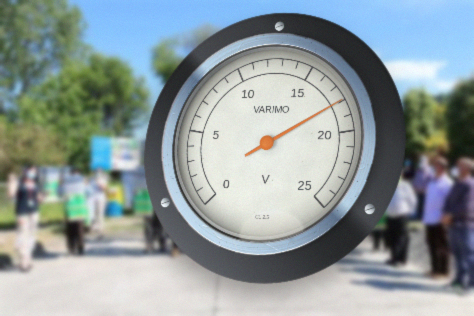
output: 18 V
